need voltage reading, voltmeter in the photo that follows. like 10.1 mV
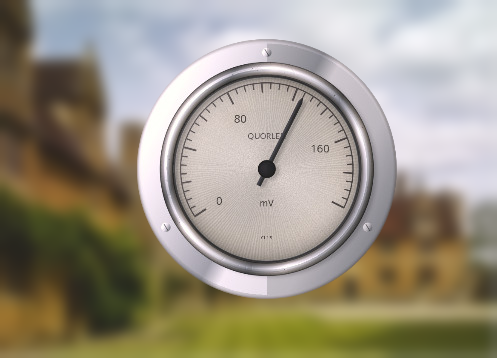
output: 125 mV
